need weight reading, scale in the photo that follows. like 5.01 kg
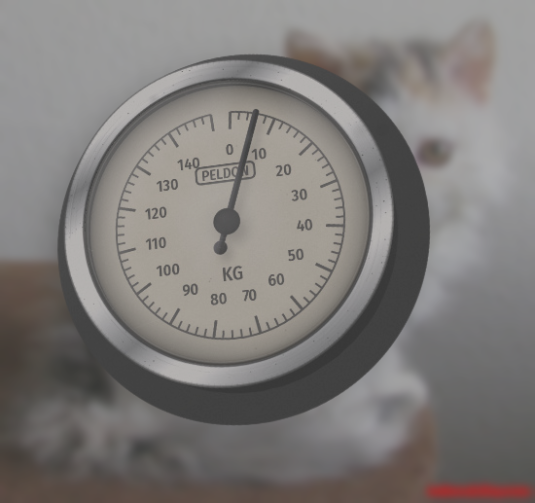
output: 6 kg
